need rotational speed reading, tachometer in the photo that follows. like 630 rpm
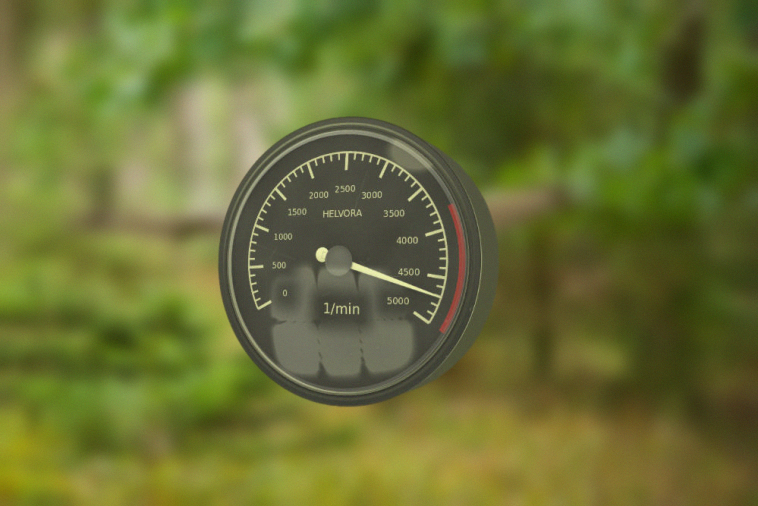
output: 4700 rpm
